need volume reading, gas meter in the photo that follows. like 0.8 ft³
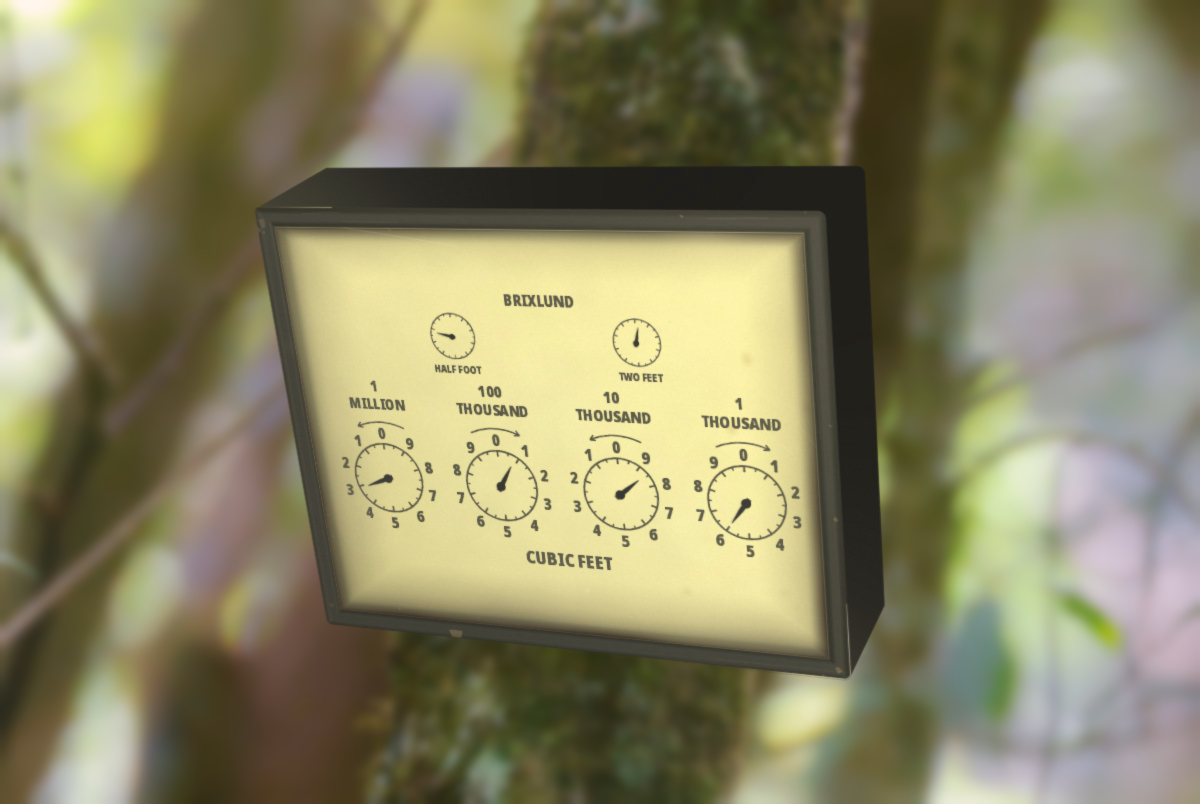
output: 308600 ft³
